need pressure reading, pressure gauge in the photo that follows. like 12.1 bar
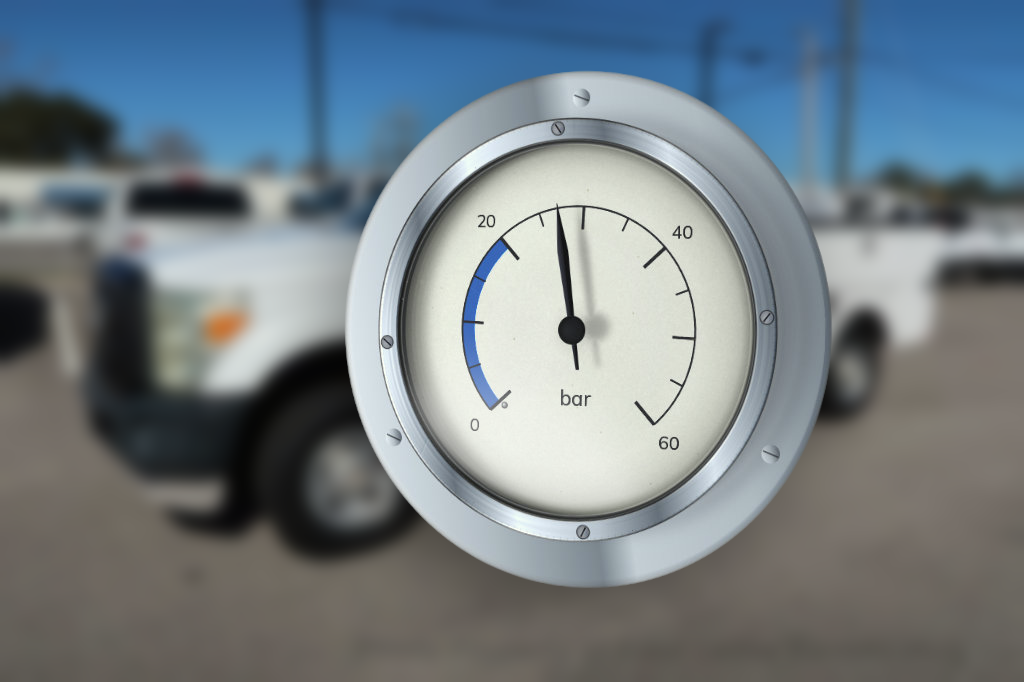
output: 27.5 bar
